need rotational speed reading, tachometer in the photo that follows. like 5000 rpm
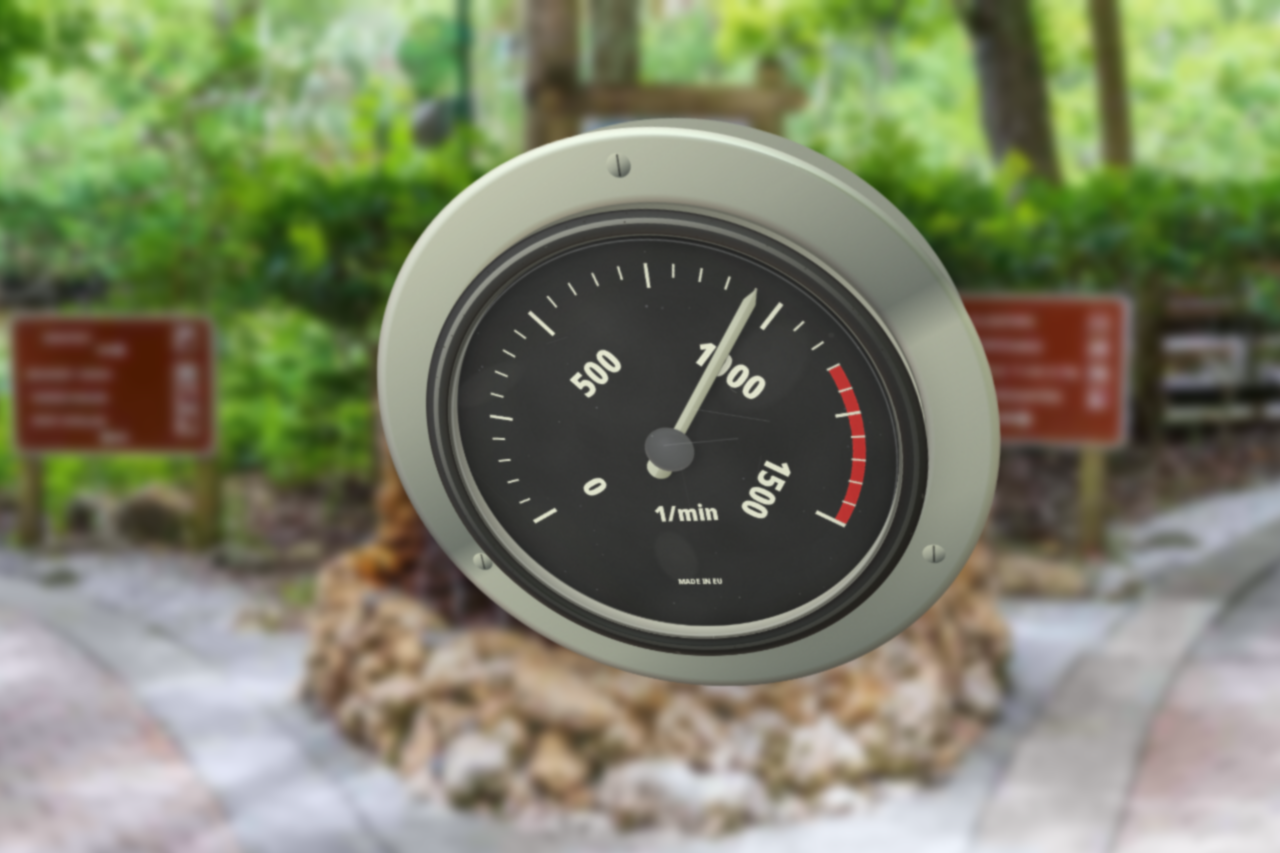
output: 950 rpm
